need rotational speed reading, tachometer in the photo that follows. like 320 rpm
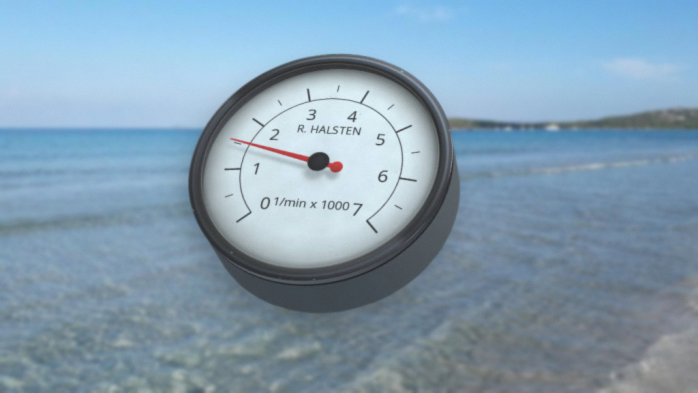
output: 1500 rpm
